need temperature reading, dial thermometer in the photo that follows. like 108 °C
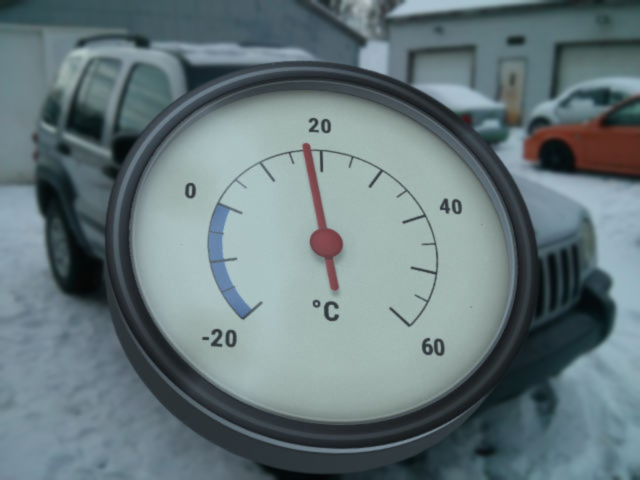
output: 17.5 °C
